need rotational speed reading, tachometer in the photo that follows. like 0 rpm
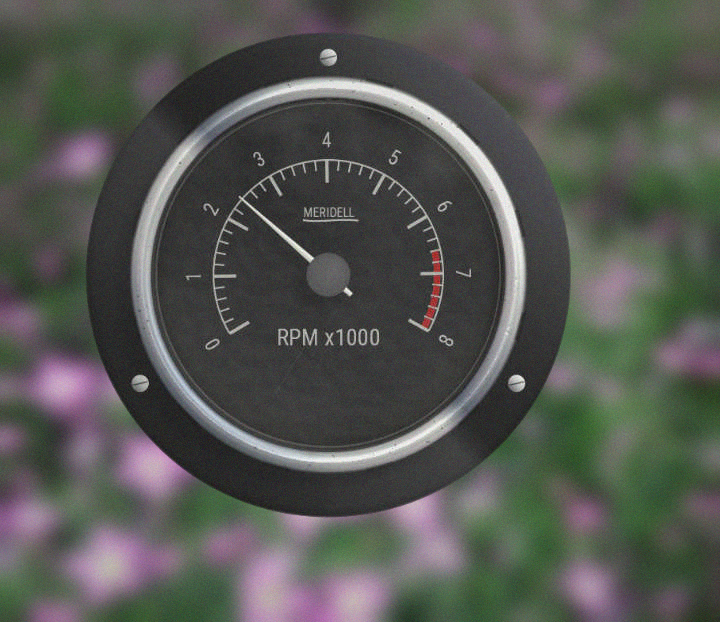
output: 2400 rpm
